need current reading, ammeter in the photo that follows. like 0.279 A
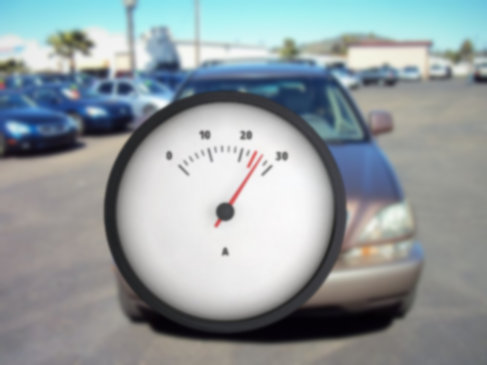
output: 26 A
